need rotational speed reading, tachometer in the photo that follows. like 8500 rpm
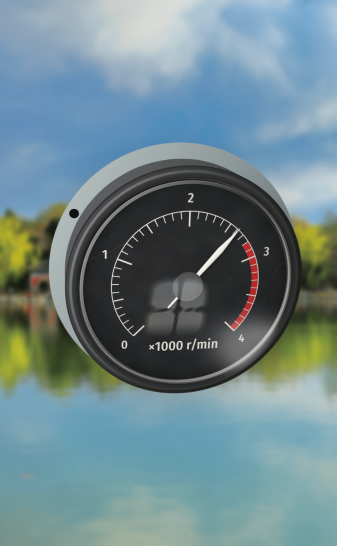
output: 2600 rpm
